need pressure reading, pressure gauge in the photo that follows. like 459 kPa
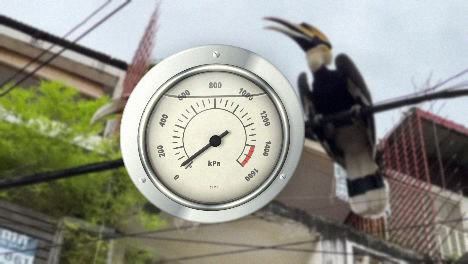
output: 50 kPa
